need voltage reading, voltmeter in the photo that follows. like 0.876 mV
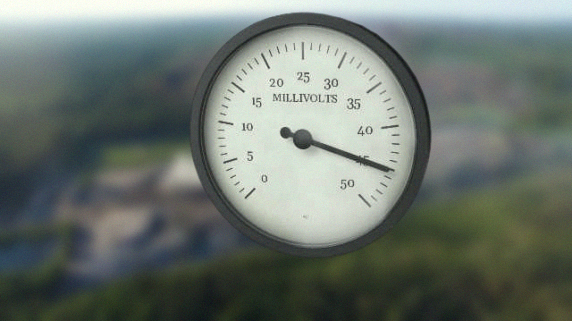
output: 45 mV
